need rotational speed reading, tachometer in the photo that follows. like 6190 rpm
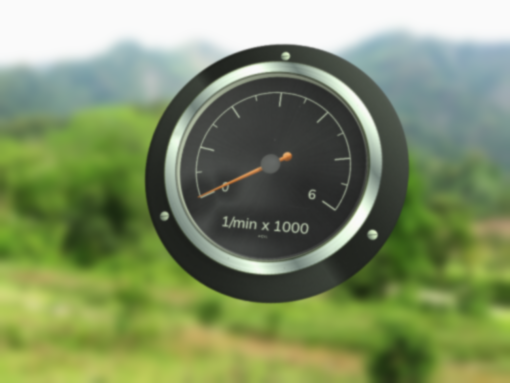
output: 0 rpm
